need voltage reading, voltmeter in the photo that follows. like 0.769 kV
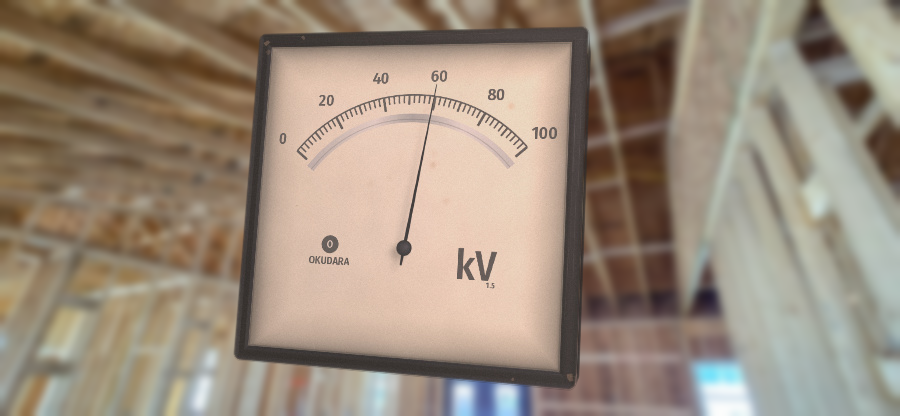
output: 60 kV
